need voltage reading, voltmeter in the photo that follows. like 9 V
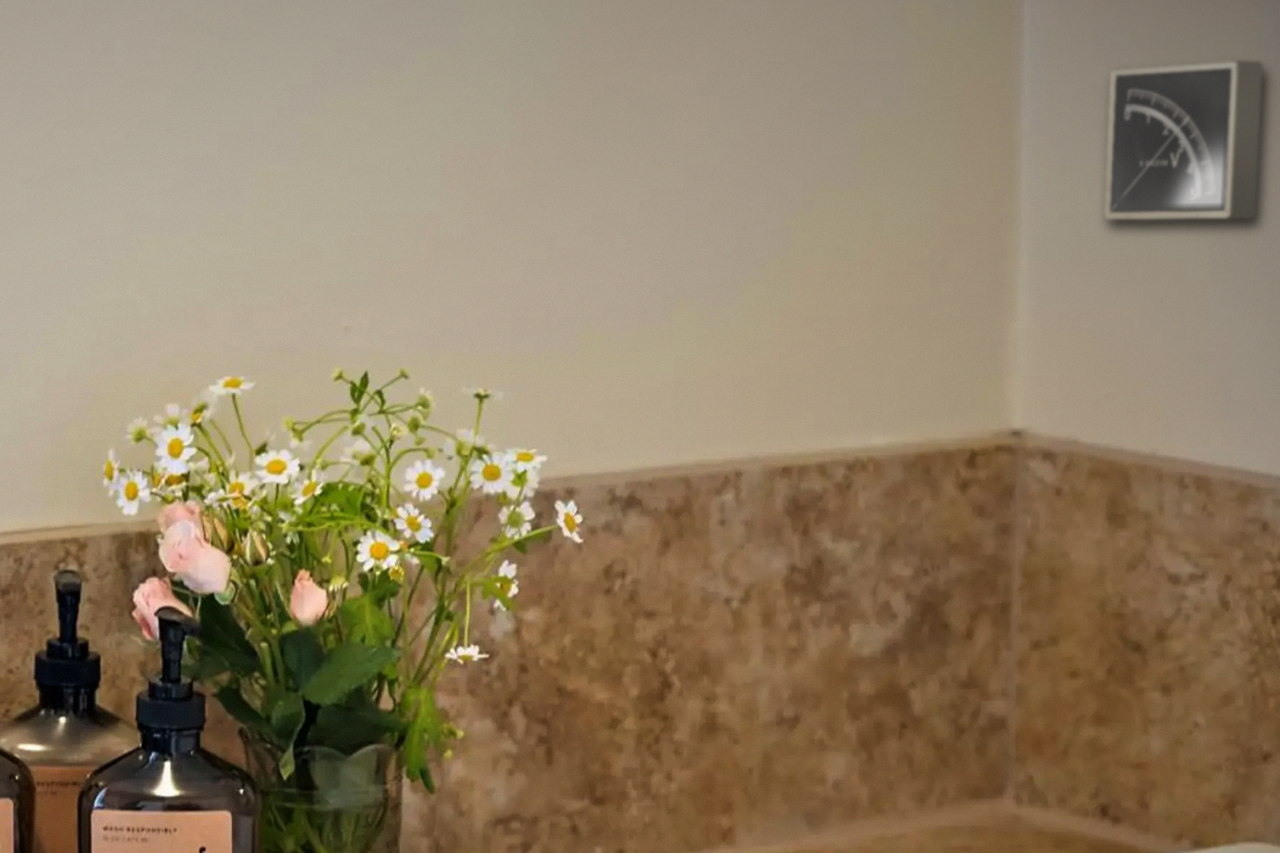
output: 2.5 V
